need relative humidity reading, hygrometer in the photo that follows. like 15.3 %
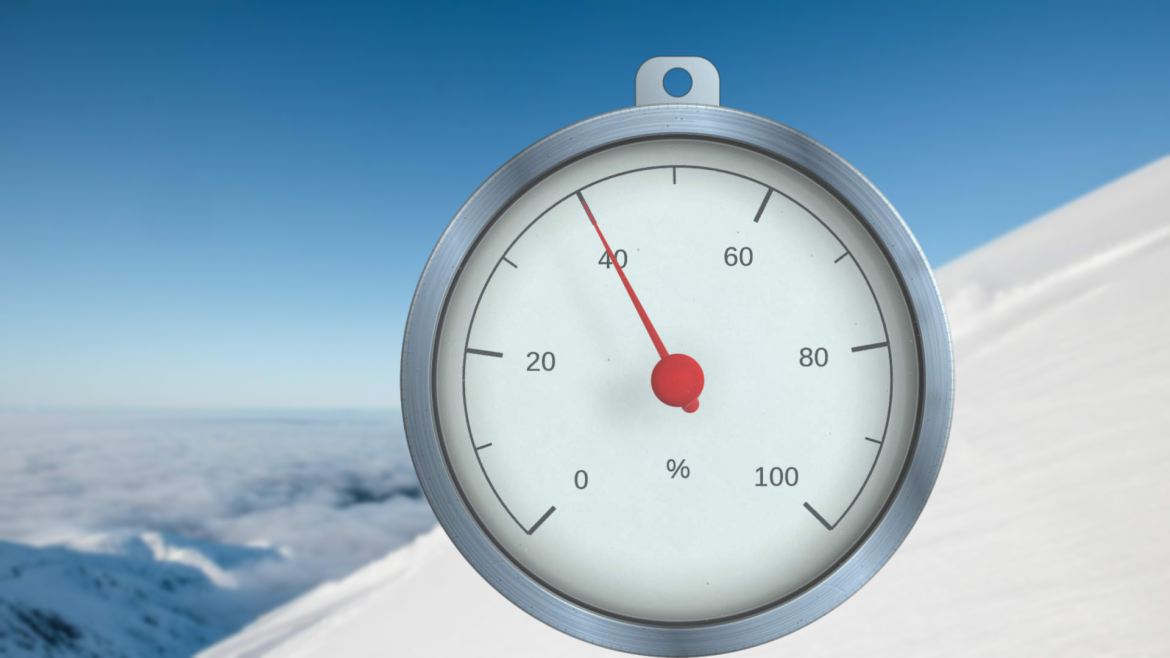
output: 40 %
